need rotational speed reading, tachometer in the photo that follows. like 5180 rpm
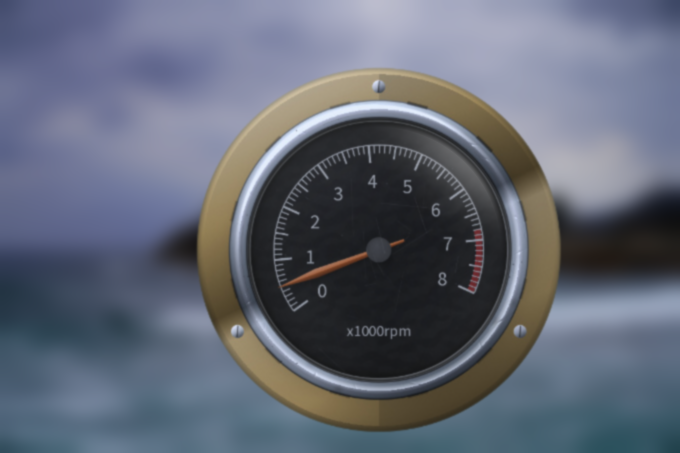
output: 500 rpm
